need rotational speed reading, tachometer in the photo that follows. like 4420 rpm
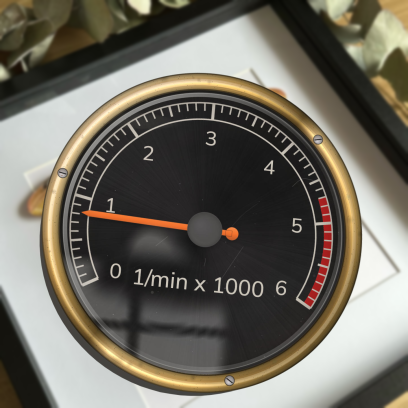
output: 800 rpm
